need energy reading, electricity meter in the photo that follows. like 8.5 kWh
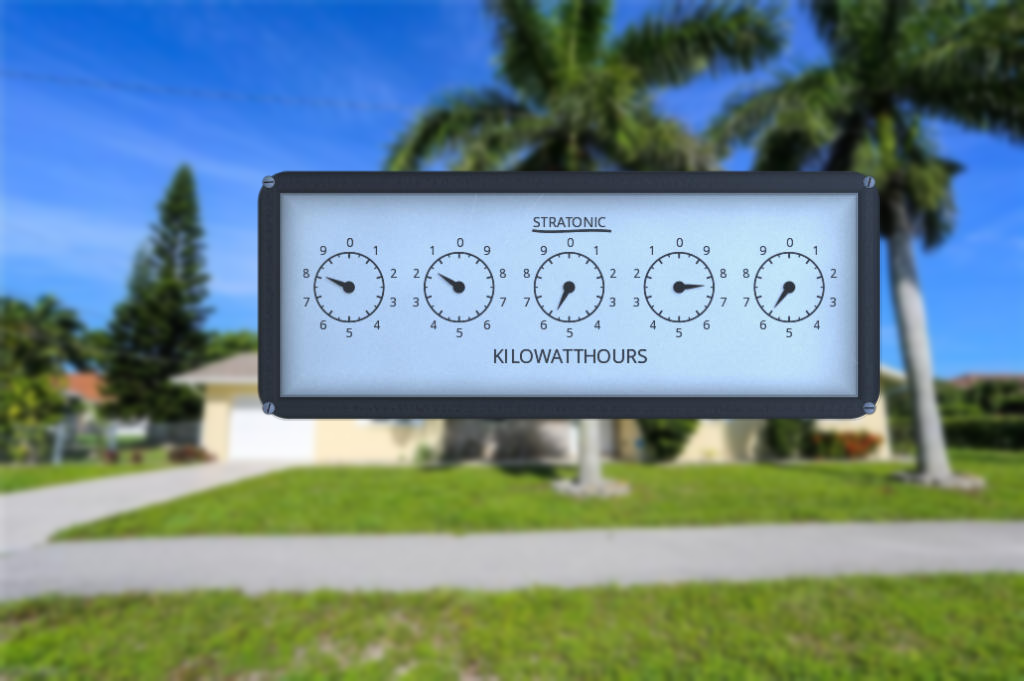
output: 81576 kWh
